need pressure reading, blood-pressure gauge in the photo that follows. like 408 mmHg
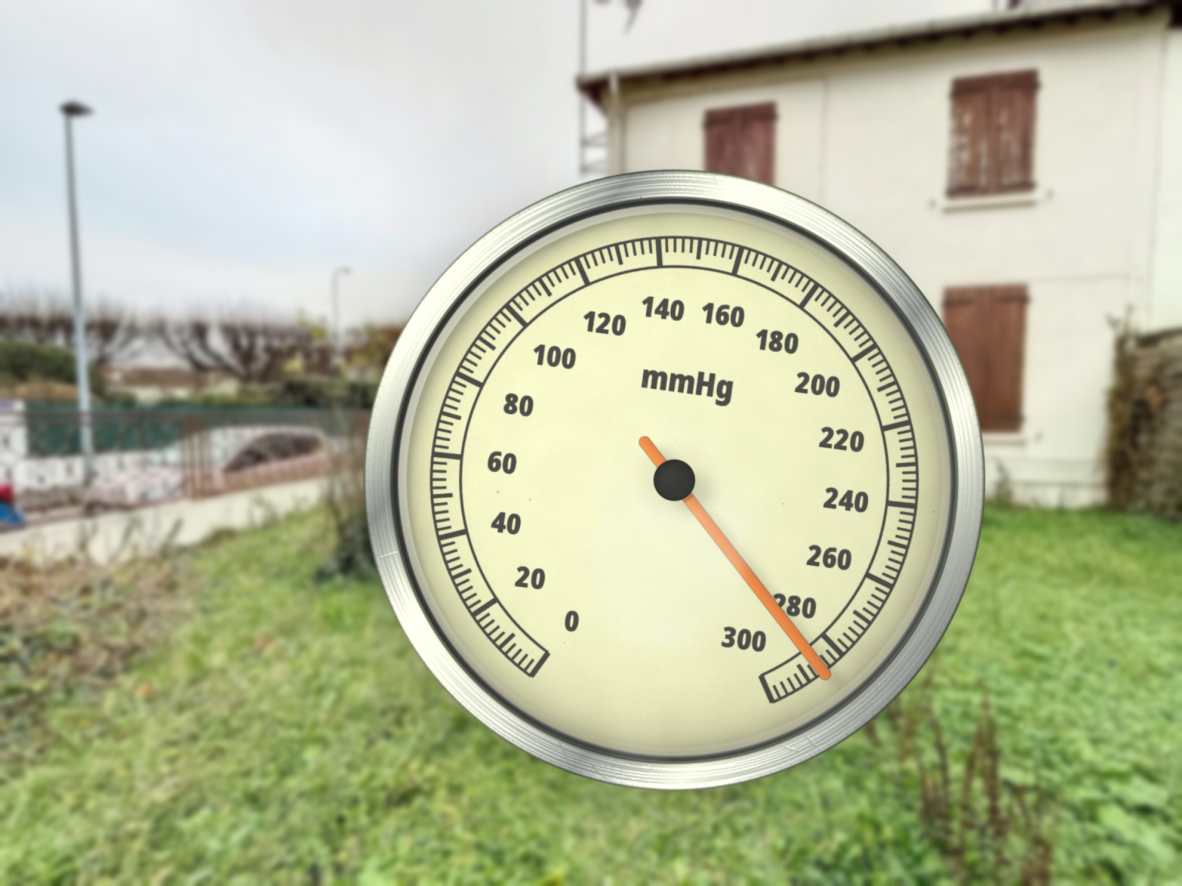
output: 286 mmHg
